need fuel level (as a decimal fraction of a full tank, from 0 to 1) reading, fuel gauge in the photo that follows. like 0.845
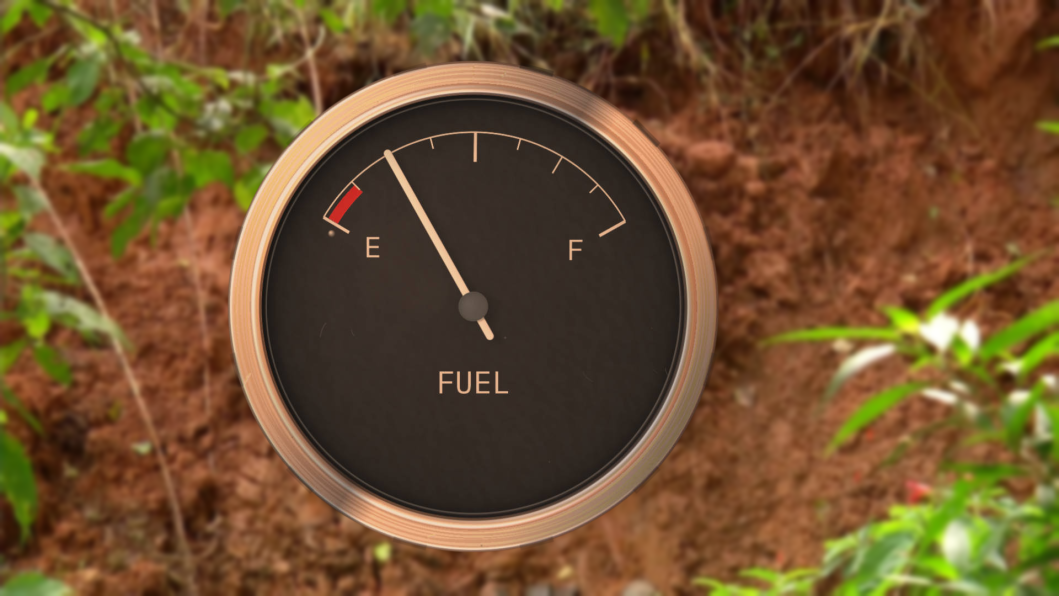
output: 0.25
